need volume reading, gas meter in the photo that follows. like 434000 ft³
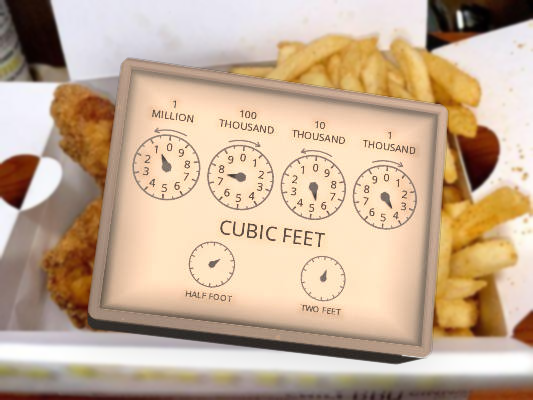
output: 75400 ft³
